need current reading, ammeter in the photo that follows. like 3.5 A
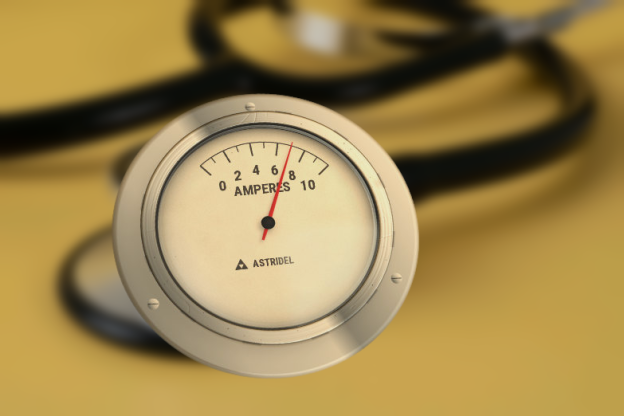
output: 7 A
